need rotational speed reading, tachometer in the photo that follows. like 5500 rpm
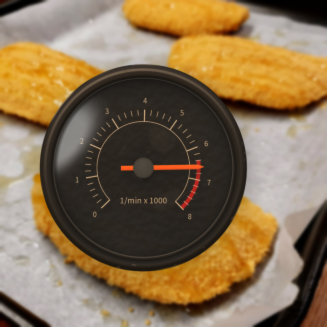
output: 6600 rpm
